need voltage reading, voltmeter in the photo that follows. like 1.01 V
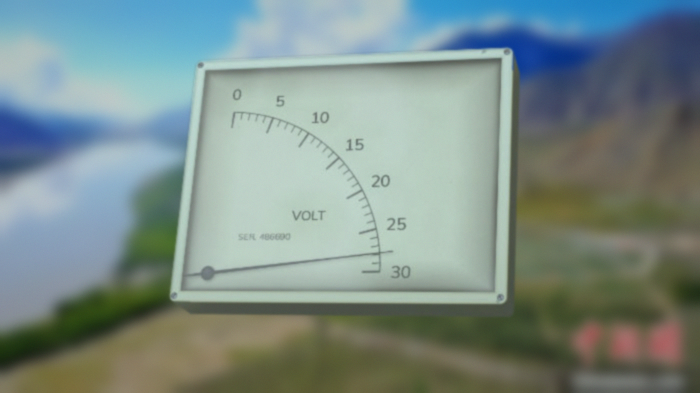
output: 28 V
